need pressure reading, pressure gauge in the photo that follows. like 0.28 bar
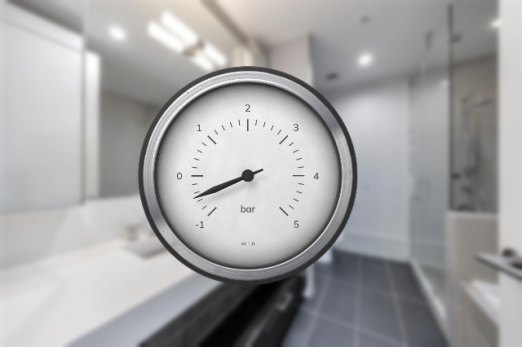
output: -0.5 bar
